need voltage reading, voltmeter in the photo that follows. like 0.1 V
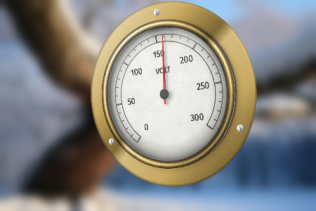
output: 160 V
